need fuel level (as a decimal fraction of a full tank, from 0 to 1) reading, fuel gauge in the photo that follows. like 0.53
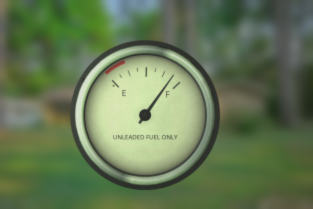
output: 0.875
